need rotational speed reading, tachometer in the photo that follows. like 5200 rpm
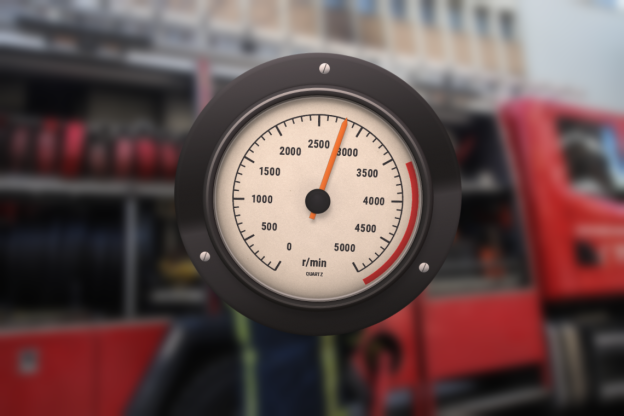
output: 2800 rpm
